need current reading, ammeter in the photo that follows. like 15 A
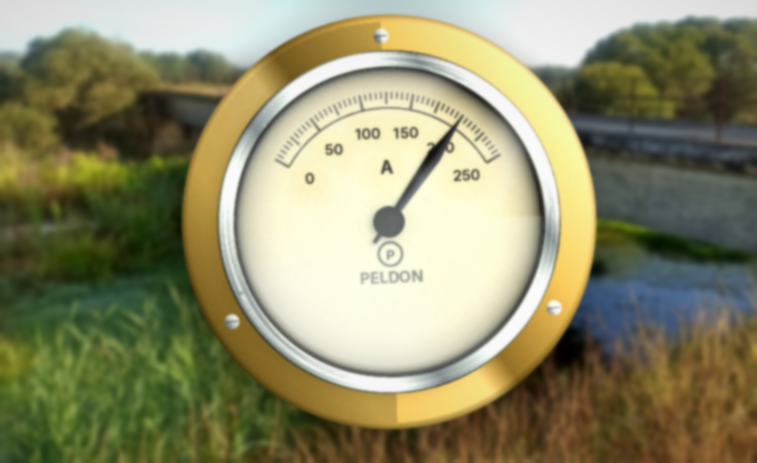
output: 200 A
